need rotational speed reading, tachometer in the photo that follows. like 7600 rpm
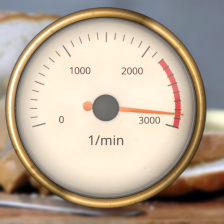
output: 2850 rpm
